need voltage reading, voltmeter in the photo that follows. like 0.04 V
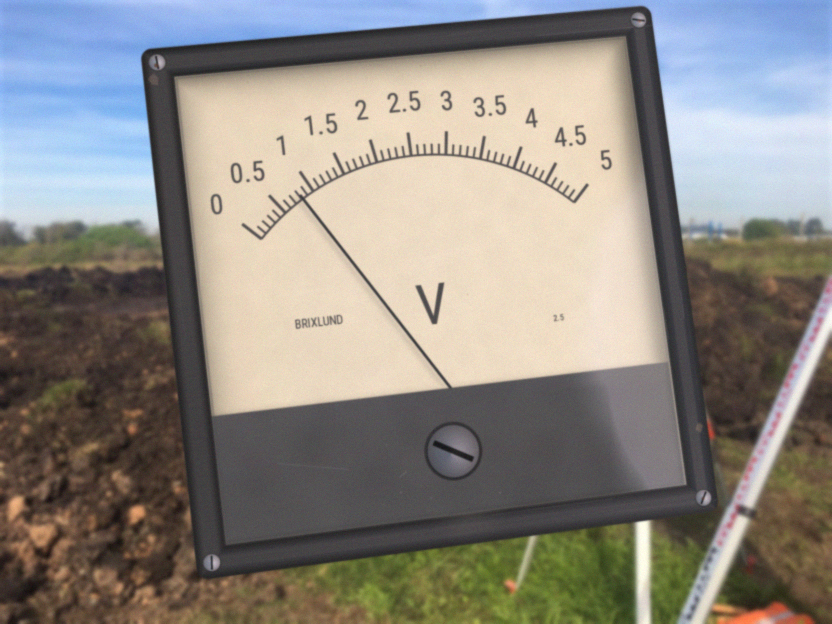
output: 0.8 V
